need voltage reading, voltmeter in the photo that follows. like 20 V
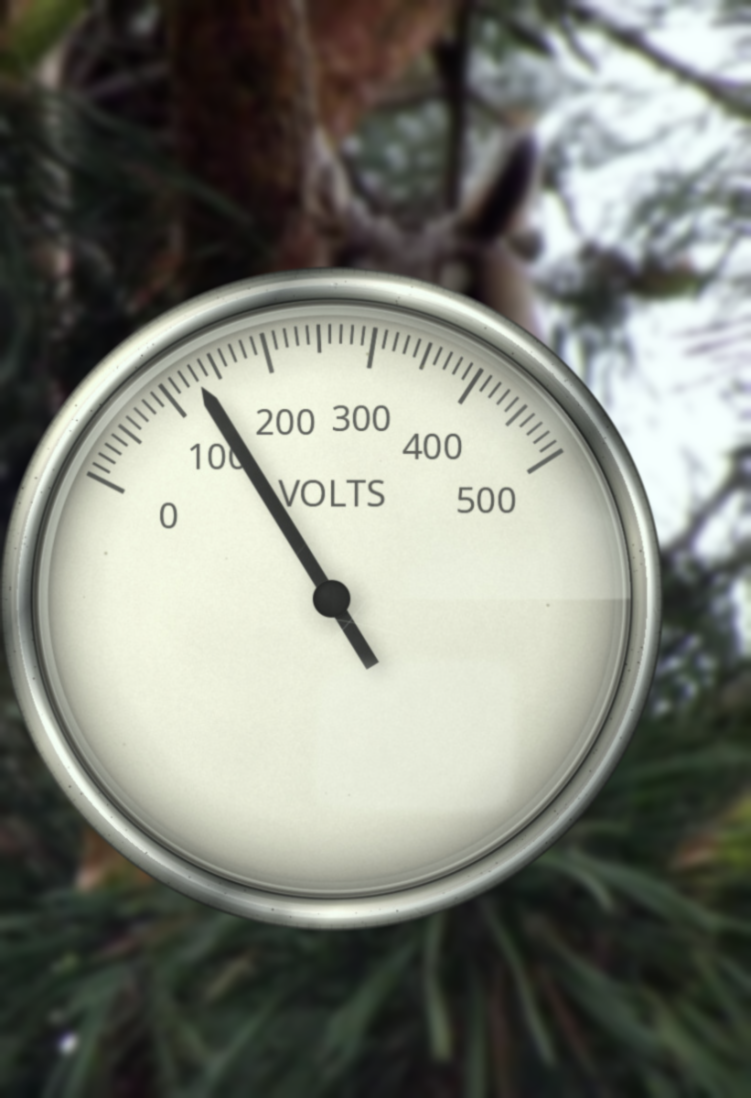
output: 130 V
